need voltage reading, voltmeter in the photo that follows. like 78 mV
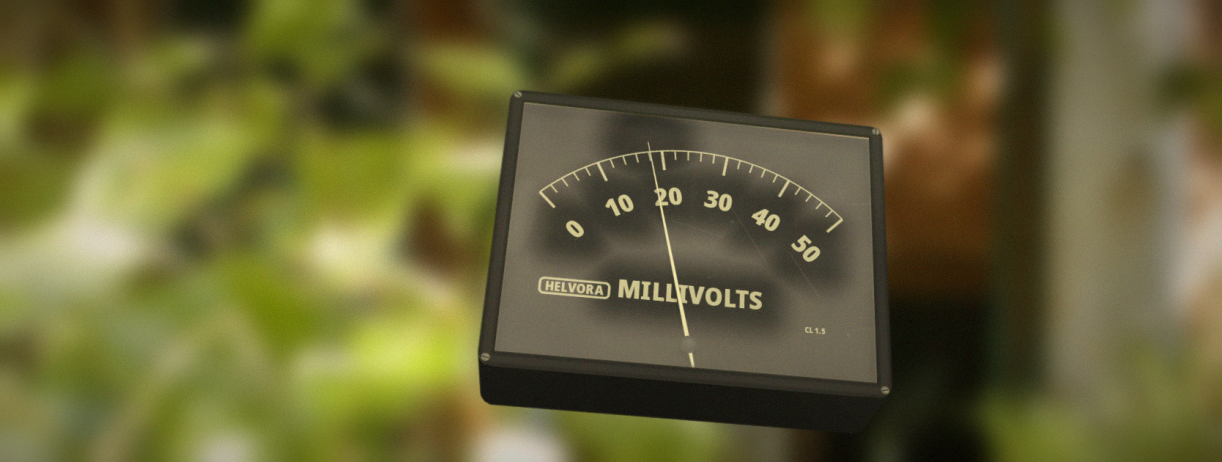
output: 18 mV
